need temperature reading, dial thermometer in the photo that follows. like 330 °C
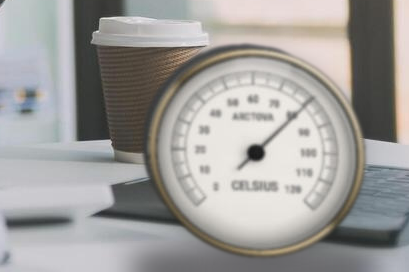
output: 80 °C
